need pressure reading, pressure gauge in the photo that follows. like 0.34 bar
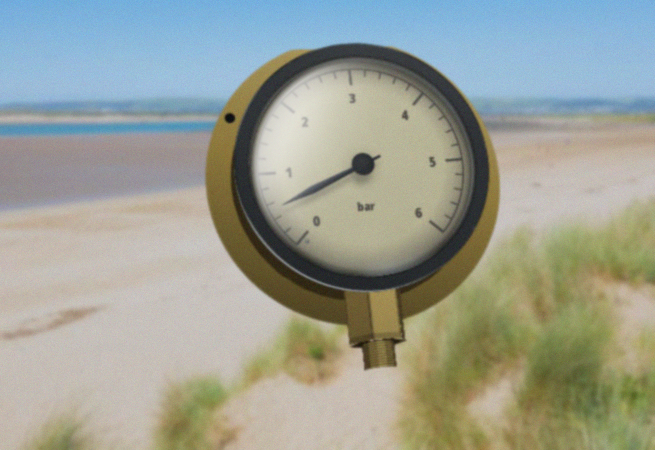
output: 0.5 bar
